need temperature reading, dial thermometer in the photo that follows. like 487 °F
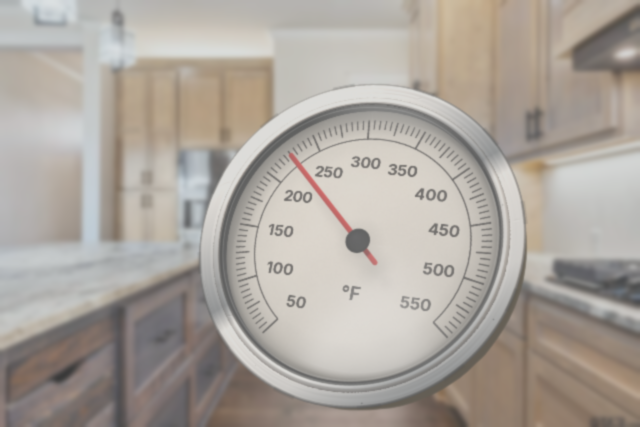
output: 225 °F
